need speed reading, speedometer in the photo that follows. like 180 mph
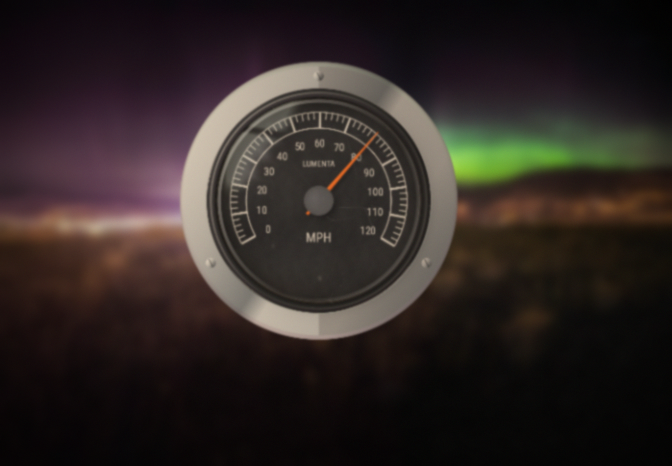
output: 80 mph
